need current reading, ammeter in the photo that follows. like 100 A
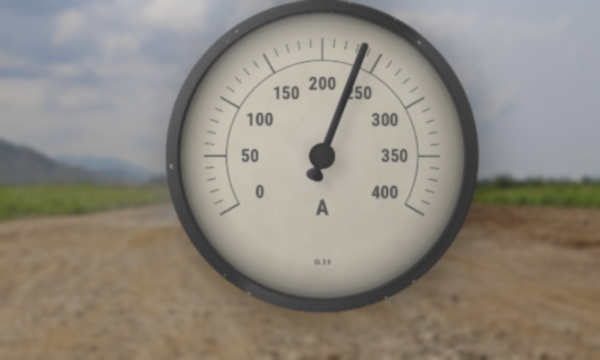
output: 235 A
